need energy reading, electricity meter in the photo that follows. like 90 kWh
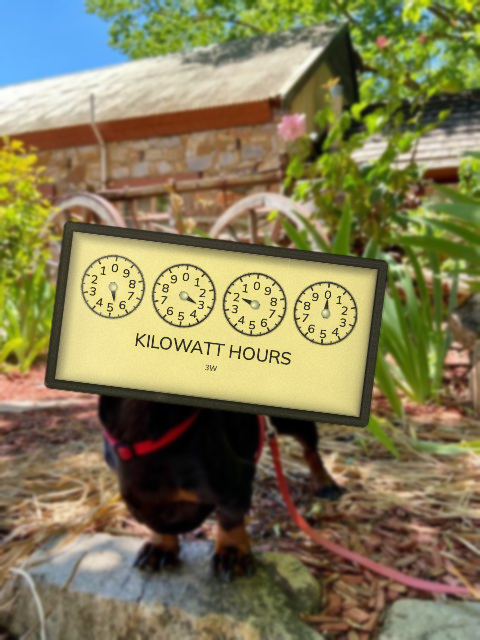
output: 5320 kWh
